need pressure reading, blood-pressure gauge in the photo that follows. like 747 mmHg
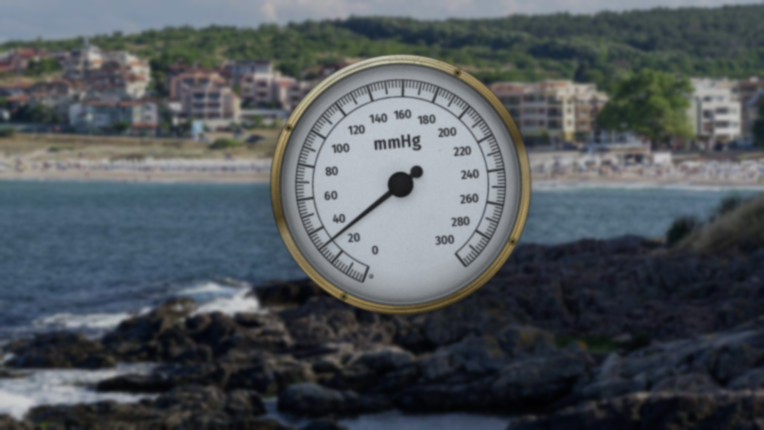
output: 30 mmHg
